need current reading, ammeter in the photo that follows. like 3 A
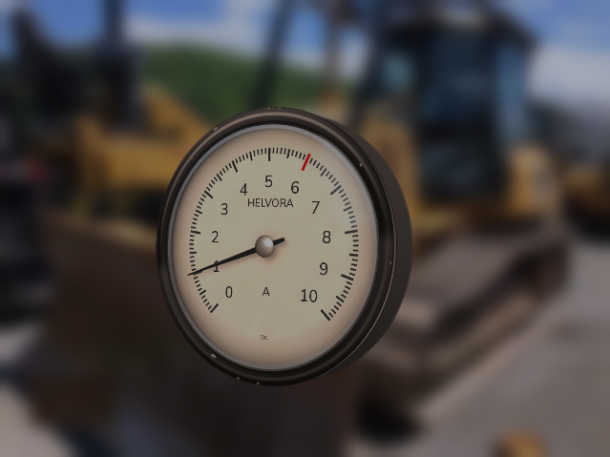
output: 1 A
